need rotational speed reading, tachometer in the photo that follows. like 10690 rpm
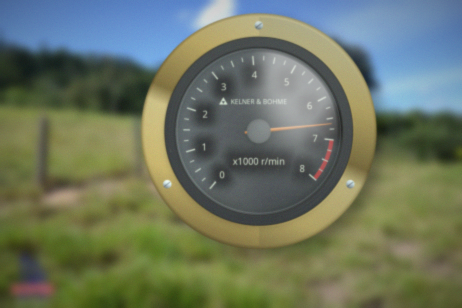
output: 6625 rpm
